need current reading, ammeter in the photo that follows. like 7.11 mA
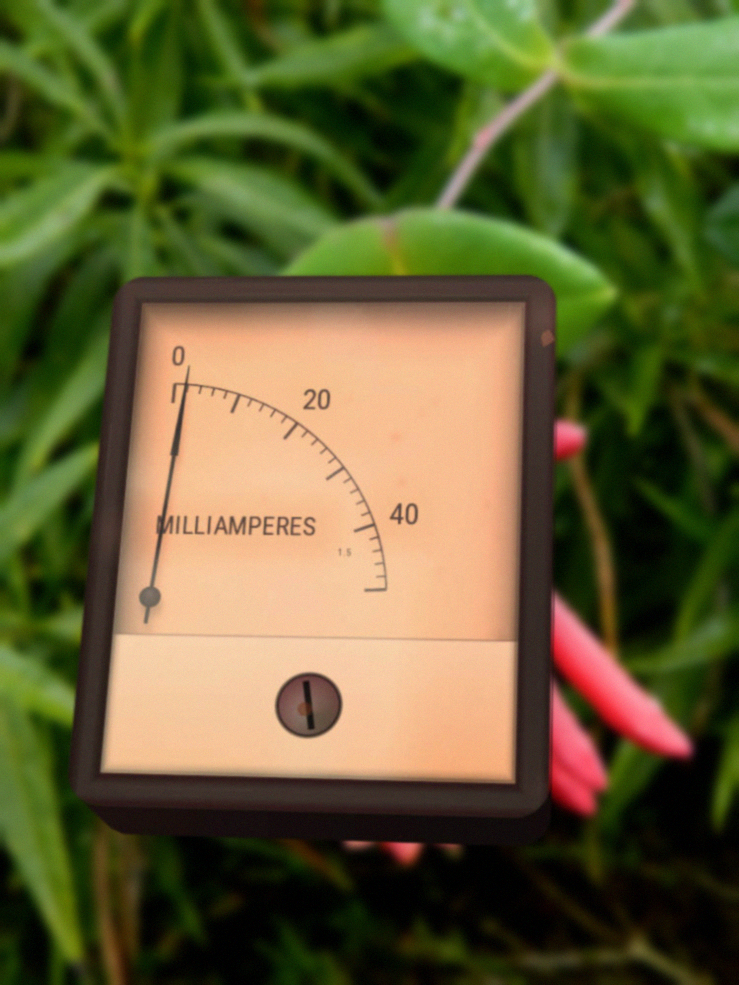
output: 2 mA
